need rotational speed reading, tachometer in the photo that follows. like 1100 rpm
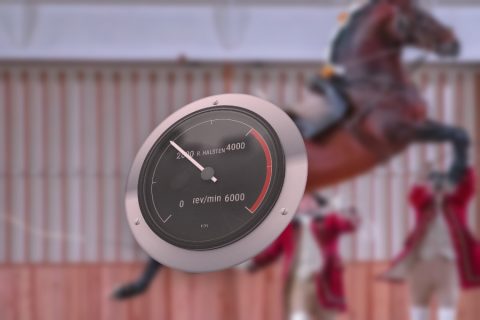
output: 2000 rpm
